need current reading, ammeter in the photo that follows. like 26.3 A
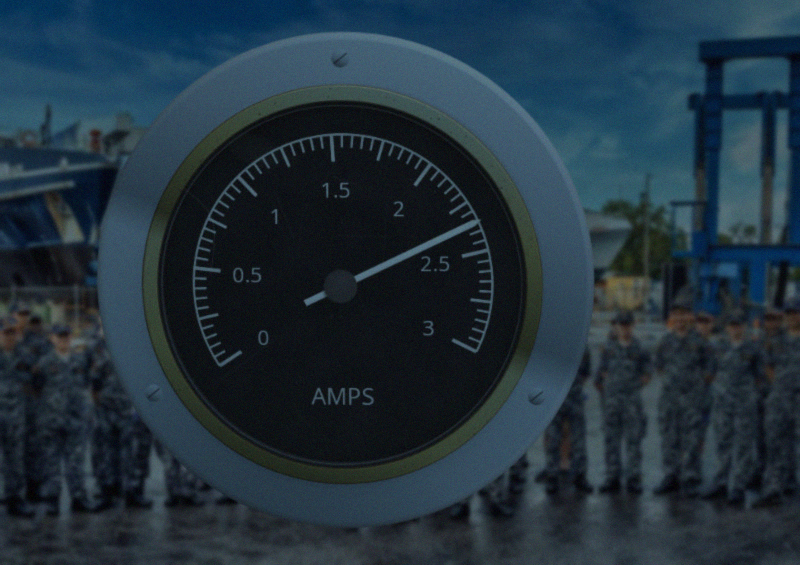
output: 2.35 A
